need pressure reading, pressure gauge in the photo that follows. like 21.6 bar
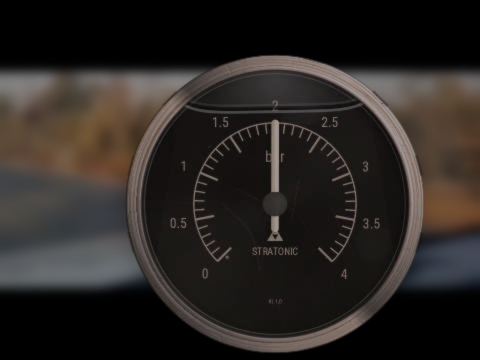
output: 2 bar
